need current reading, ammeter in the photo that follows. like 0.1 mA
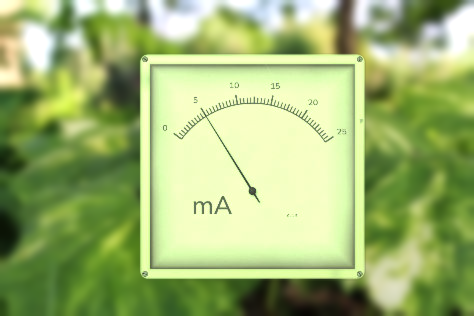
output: 5 mA
